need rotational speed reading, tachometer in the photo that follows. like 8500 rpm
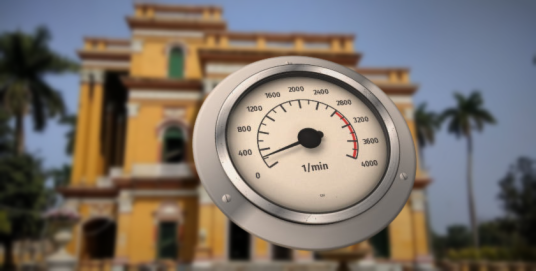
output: 200 rpm
